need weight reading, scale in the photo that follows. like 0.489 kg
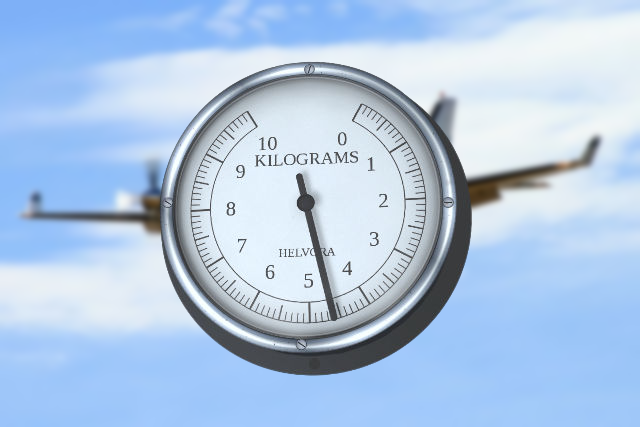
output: 4.6 kg
